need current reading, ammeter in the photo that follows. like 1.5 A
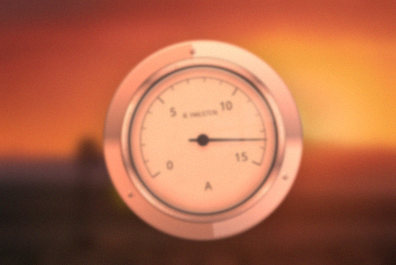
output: 13.5 A
